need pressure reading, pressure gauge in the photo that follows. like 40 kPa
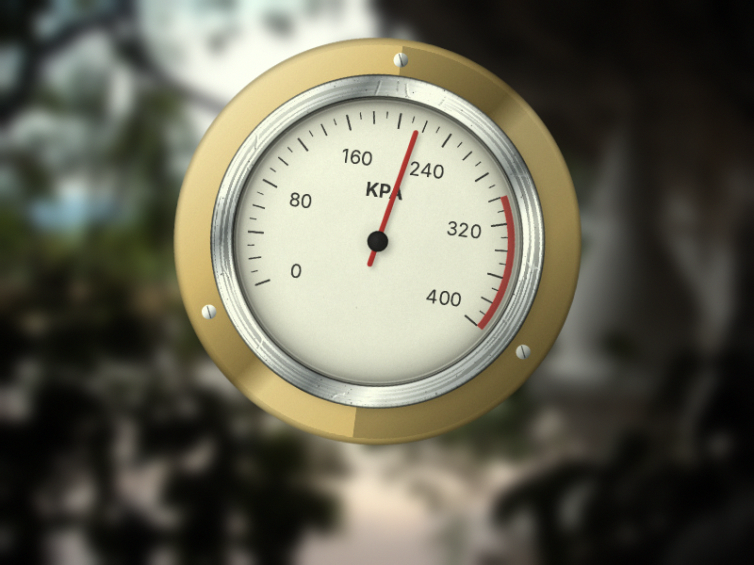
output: 215 kPa
